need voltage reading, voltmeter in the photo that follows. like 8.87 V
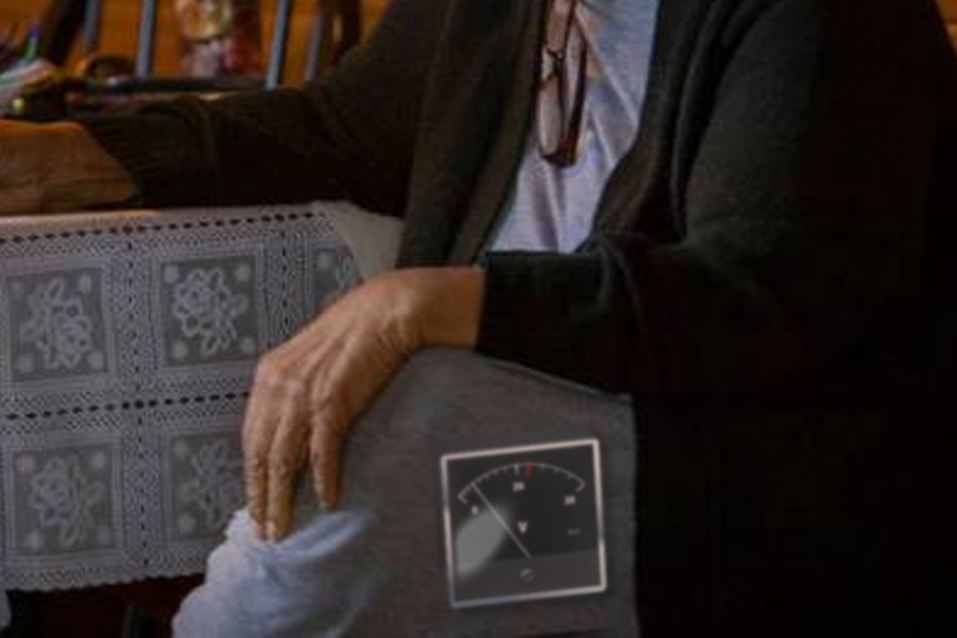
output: 10 V
